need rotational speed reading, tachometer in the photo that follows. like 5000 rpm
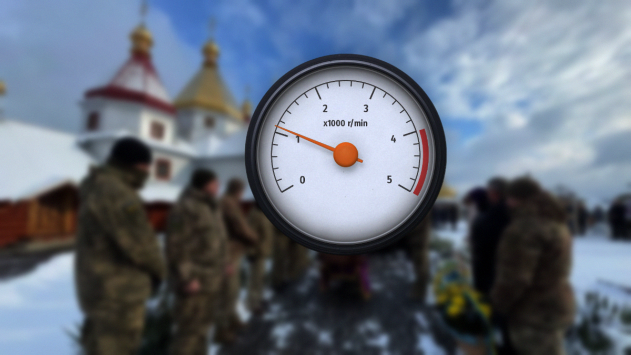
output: 1100 rpm
